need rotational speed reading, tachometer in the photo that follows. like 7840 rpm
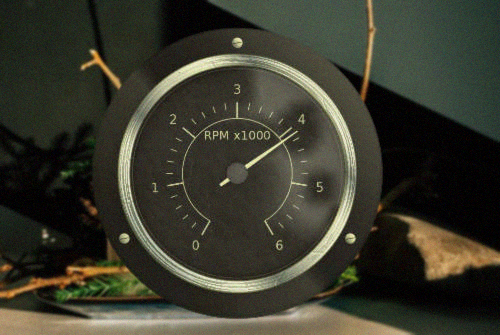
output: 4100 rpm
